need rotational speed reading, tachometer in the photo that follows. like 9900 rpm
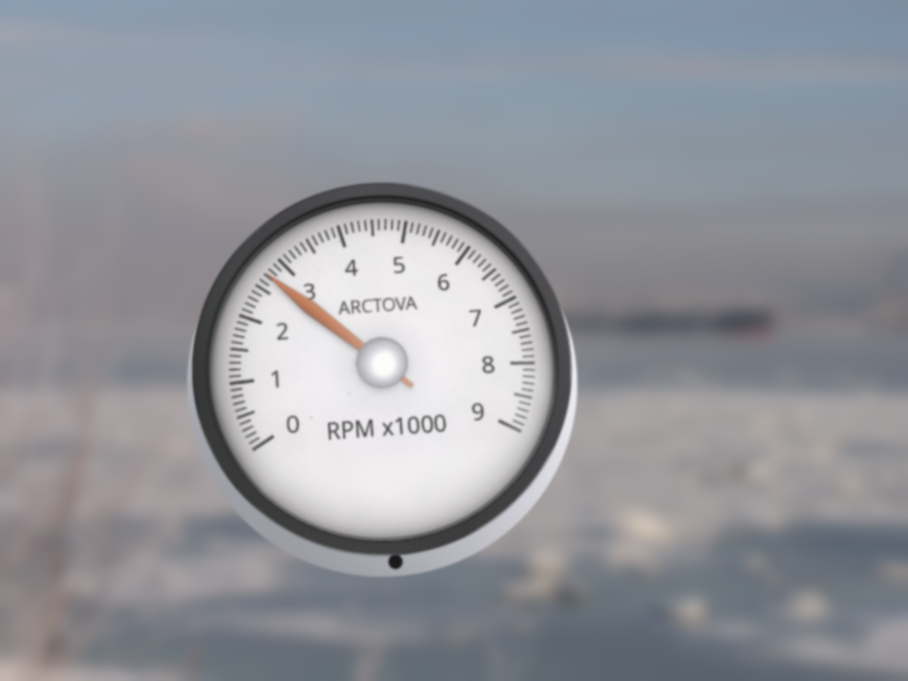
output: 2700 rpm
